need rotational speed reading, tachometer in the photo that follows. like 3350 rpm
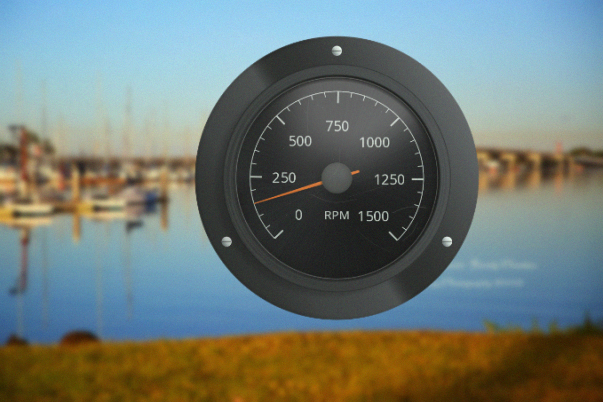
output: 150 rpm
